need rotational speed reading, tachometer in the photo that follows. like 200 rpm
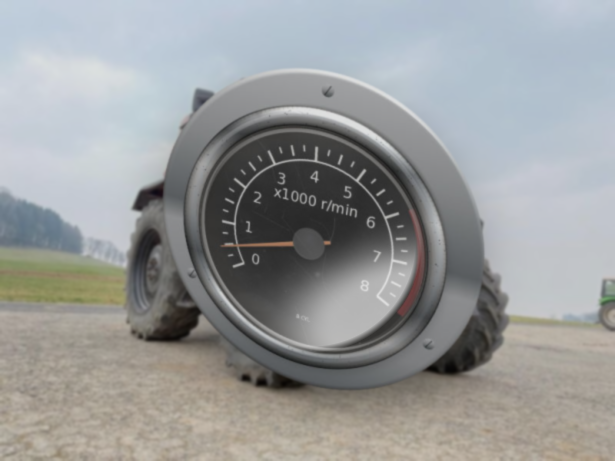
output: 500 rpm
